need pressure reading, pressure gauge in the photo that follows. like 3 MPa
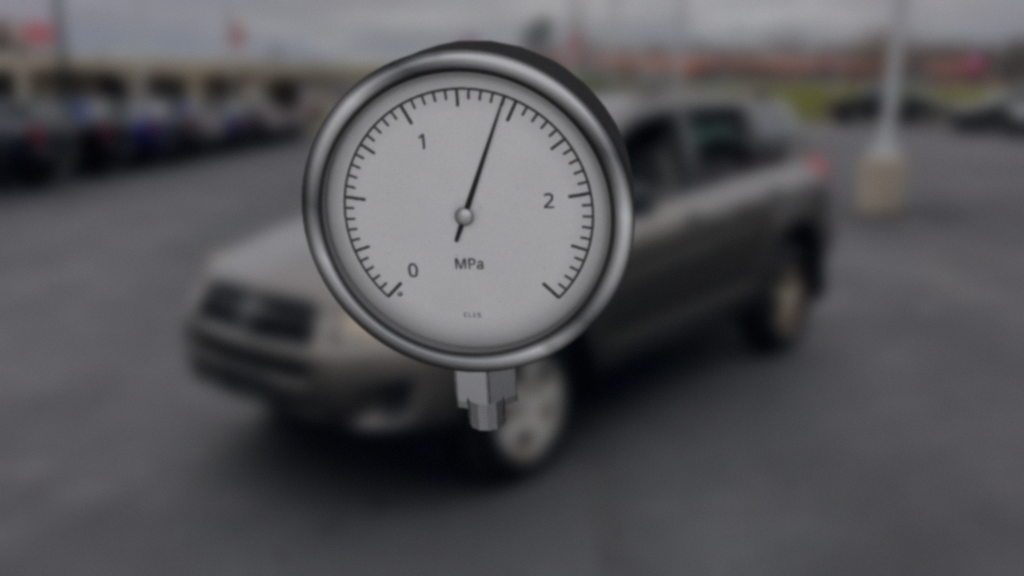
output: 1.45 MPa
